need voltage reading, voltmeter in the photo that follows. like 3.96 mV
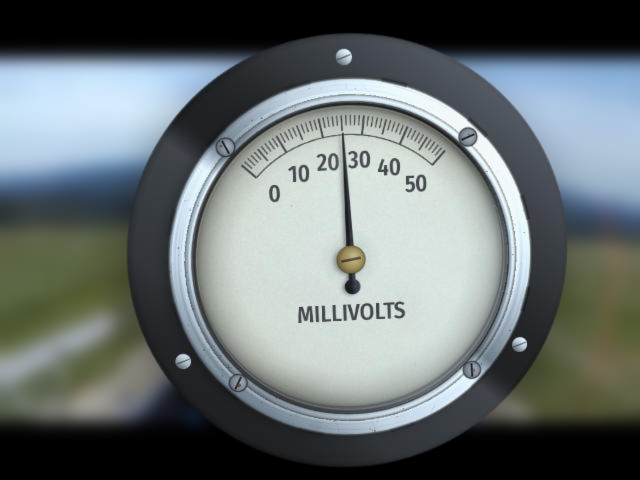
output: 25 mV
